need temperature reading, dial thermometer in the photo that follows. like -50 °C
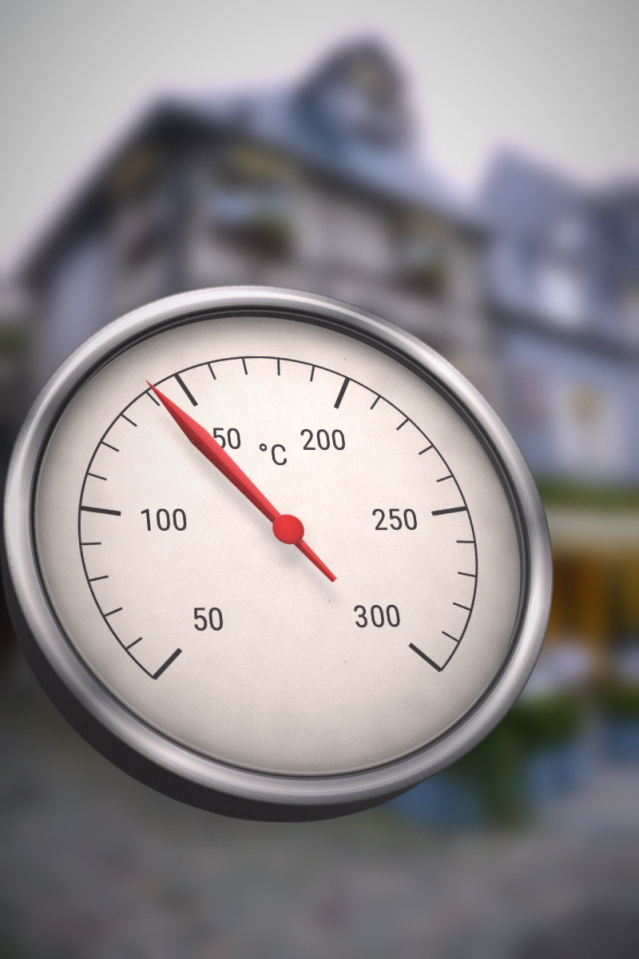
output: 140 °C
